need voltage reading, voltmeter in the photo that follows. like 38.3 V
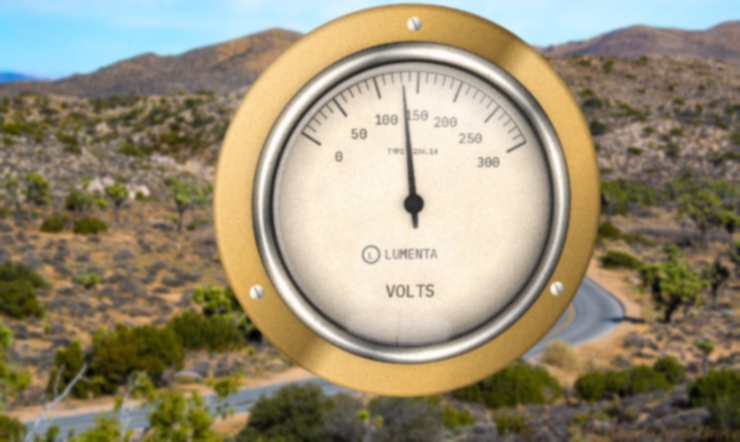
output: 130 V
